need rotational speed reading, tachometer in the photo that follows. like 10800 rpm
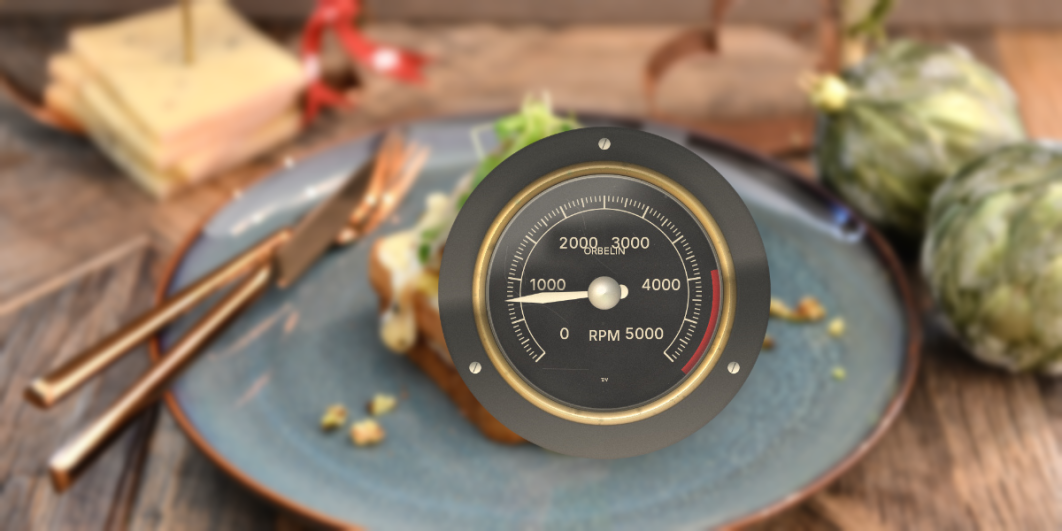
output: 750 rpm
